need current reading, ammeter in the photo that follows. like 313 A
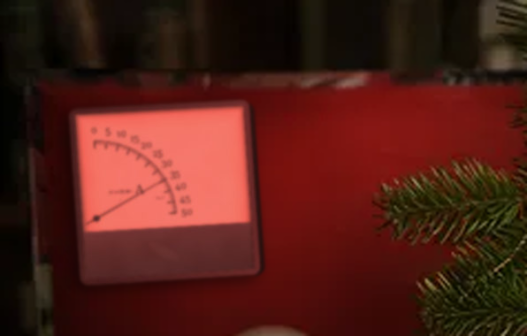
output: 35 A
